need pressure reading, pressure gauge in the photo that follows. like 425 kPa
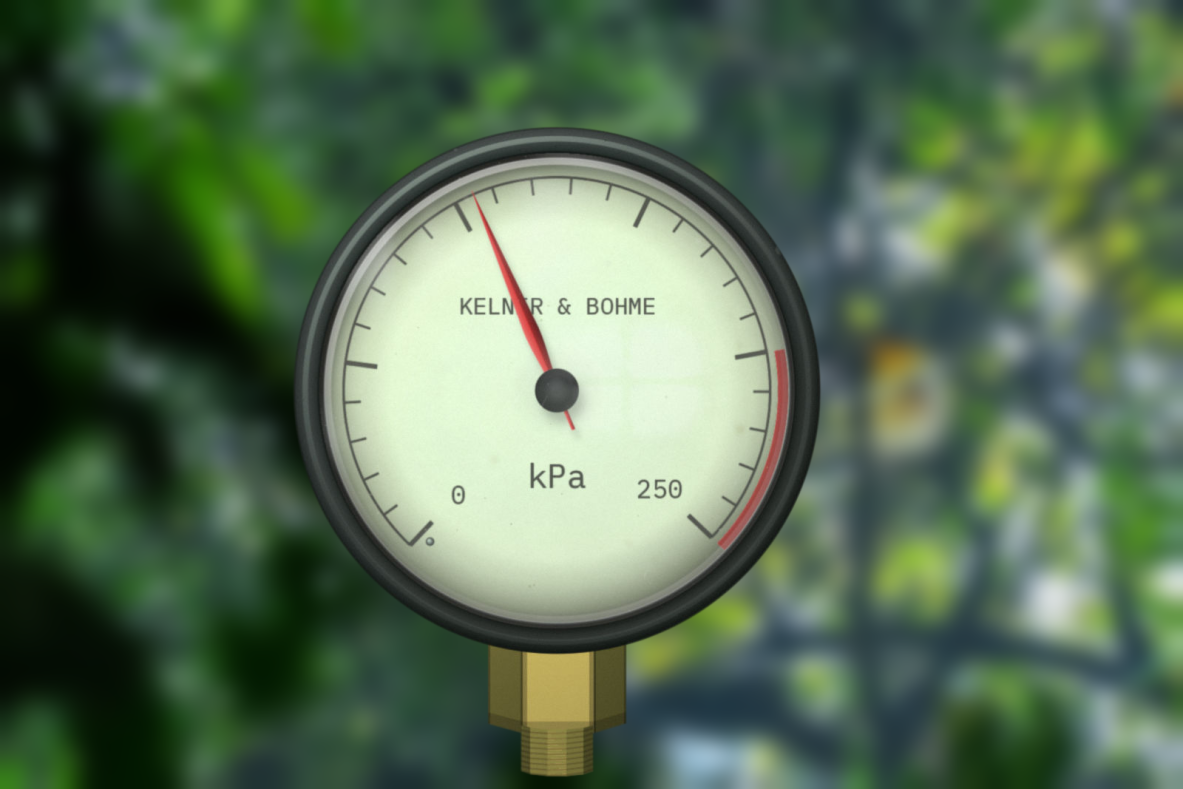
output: 105 kPa
